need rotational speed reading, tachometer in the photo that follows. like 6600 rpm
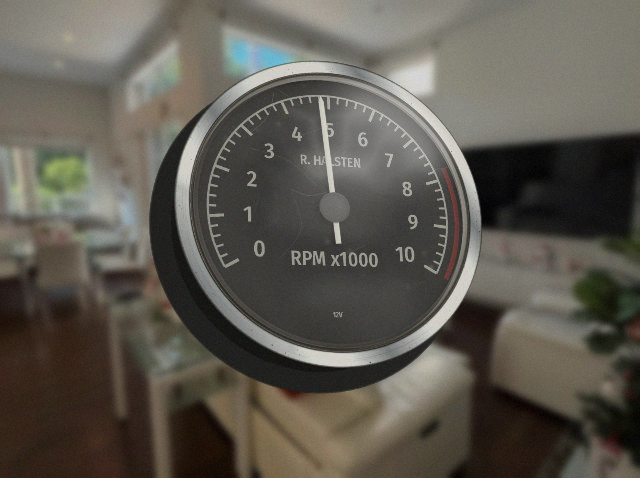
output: 4800 rpm
